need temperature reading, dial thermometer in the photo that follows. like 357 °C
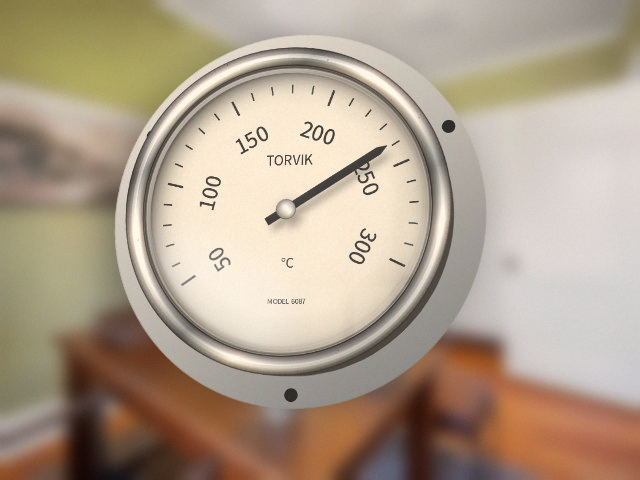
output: 240 °C
